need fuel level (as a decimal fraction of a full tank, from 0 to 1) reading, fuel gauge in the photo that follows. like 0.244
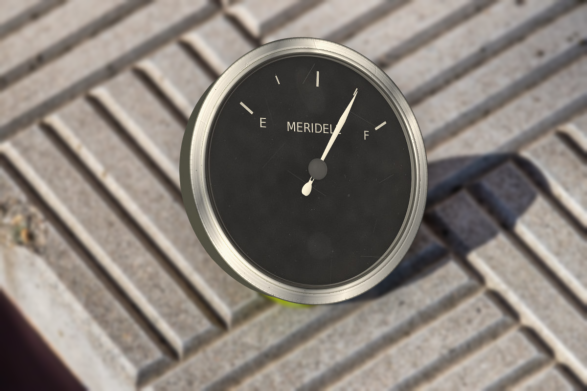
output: 0.75
